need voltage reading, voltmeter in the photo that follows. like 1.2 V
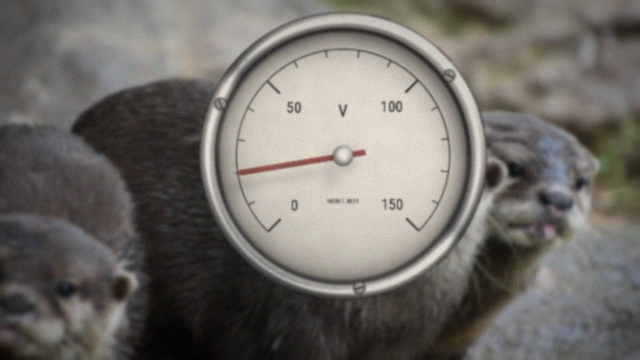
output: 20 V
